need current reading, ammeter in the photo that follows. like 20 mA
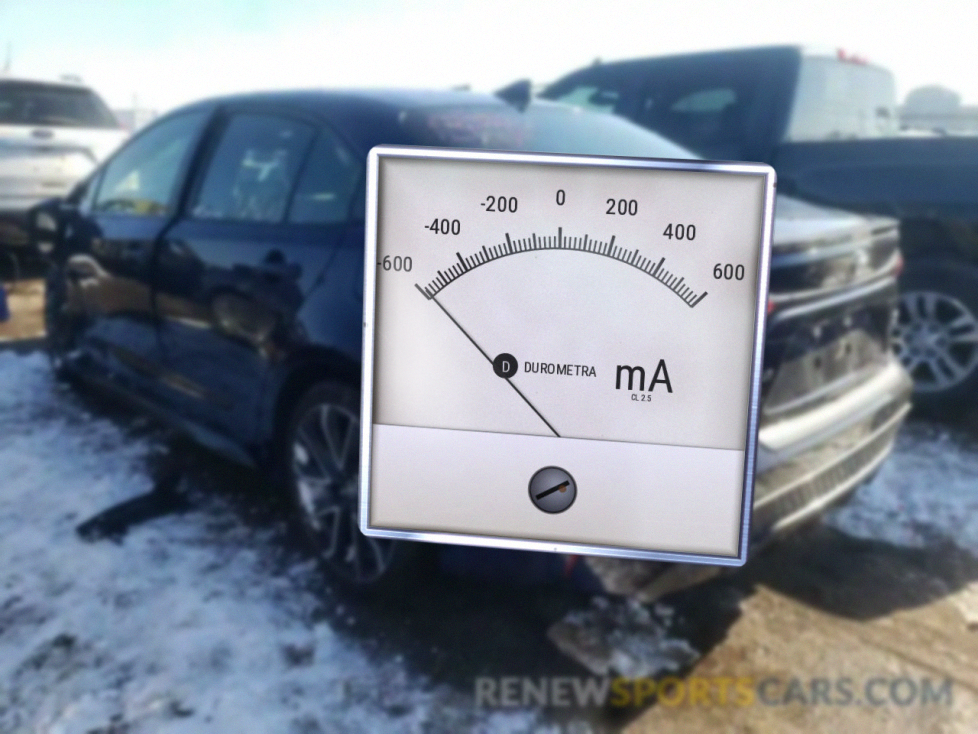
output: -580 mA
